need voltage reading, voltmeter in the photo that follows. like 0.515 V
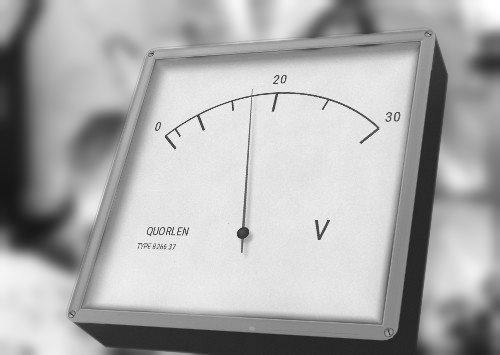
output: 17.5 V
